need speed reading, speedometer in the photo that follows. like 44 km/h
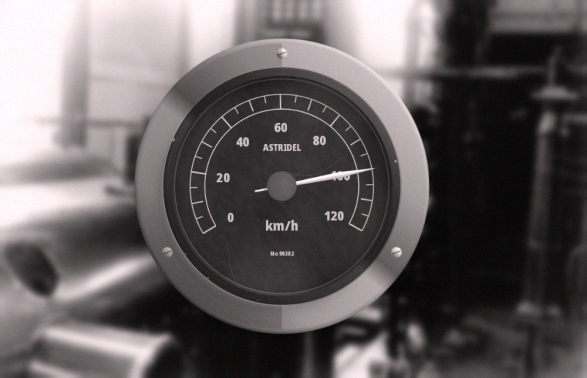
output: 100 km/h
